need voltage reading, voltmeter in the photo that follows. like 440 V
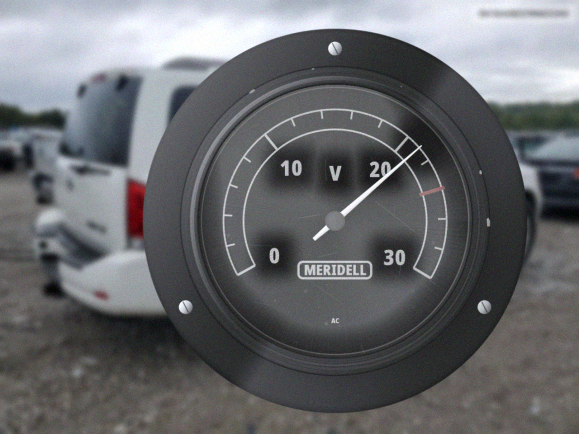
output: 21 V
